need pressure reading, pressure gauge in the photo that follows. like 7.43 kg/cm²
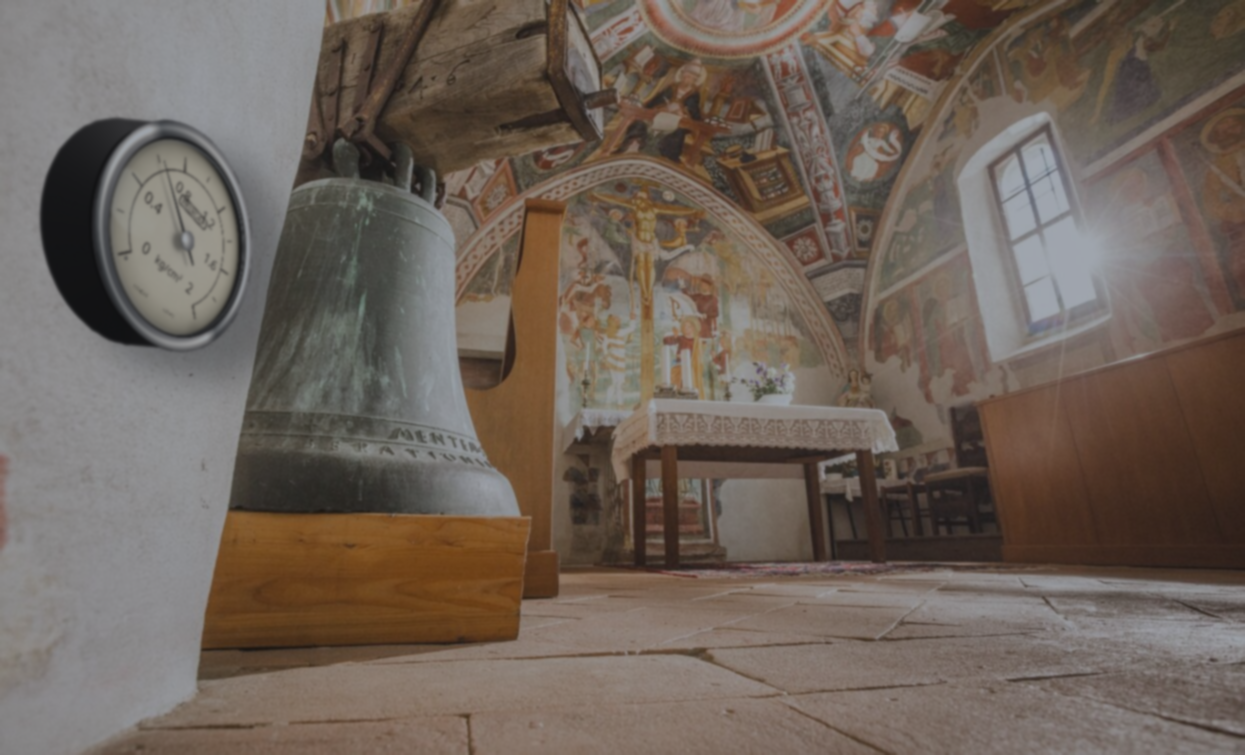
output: 0.6 kg/cm²
